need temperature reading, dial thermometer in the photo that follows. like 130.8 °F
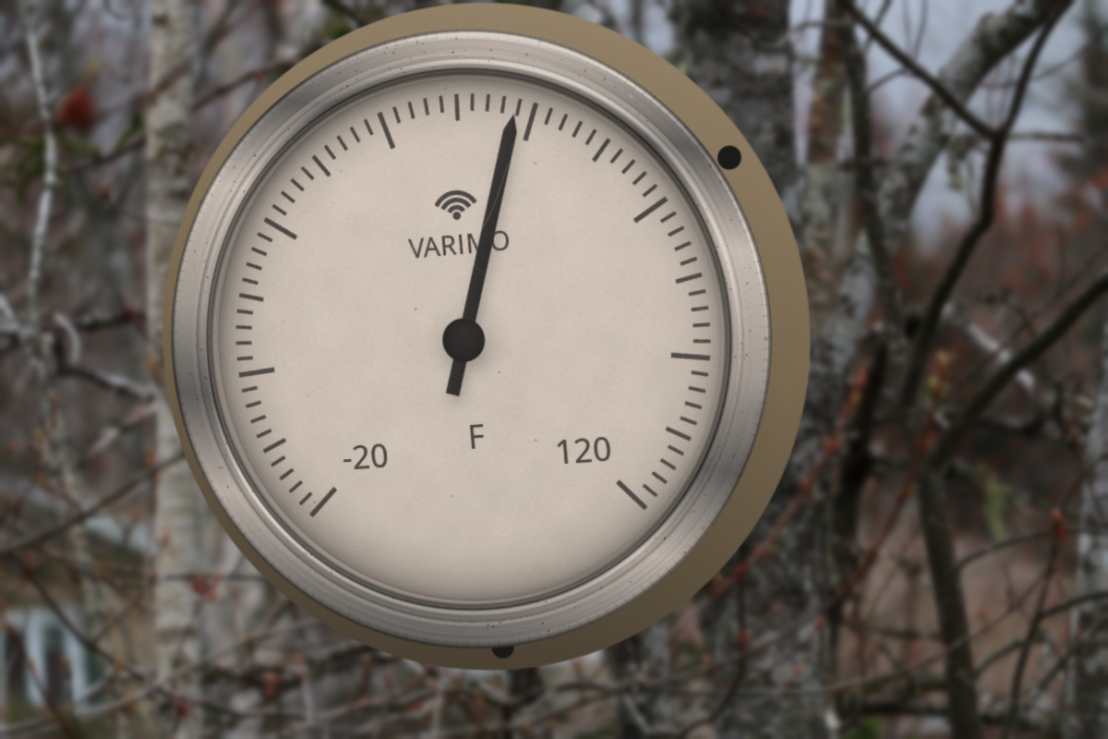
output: 58 °F
